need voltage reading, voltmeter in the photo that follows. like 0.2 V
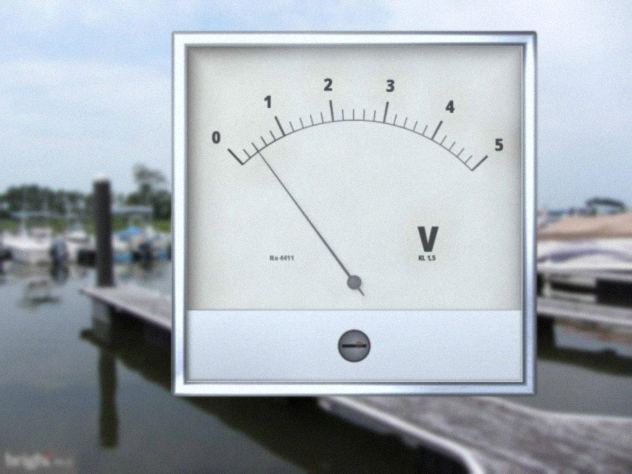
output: 0.4 V
